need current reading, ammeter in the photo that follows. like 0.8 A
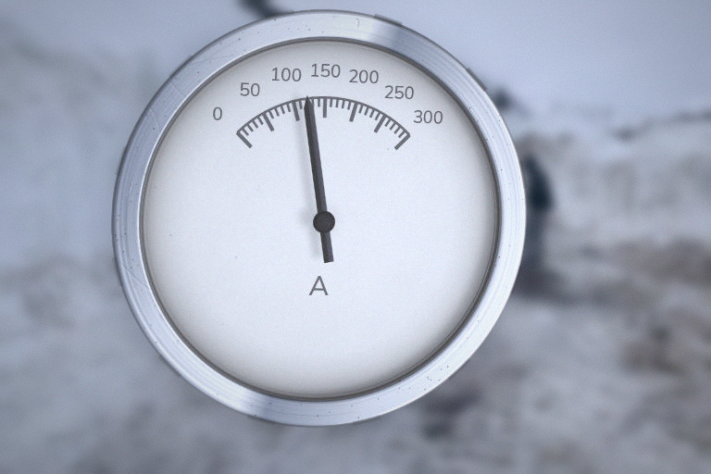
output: 120 A
